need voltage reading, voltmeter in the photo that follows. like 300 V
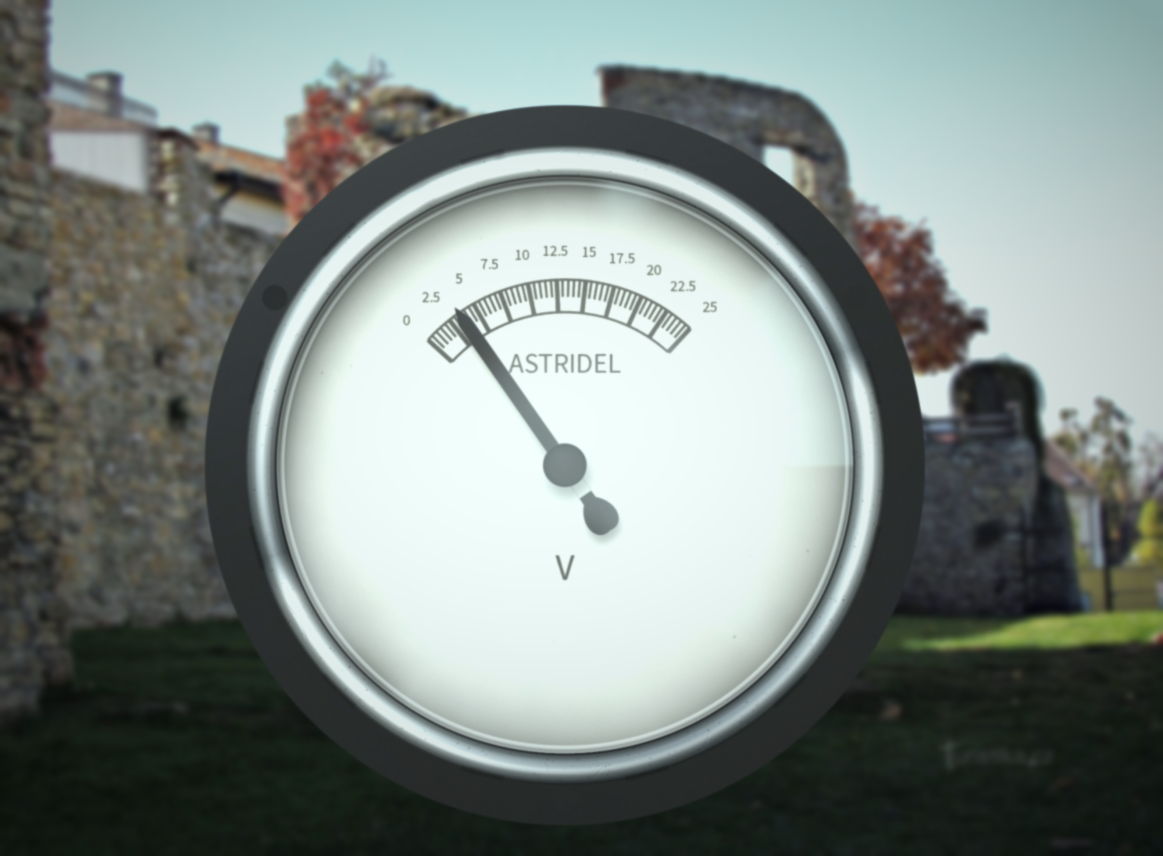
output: 3.5 V
